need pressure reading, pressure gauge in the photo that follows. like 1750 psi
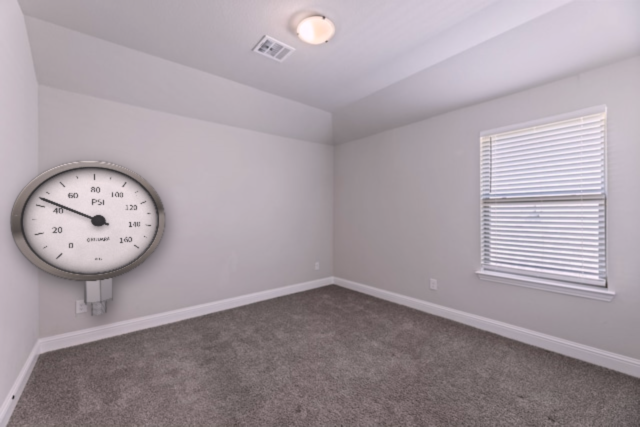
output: 45 psi
